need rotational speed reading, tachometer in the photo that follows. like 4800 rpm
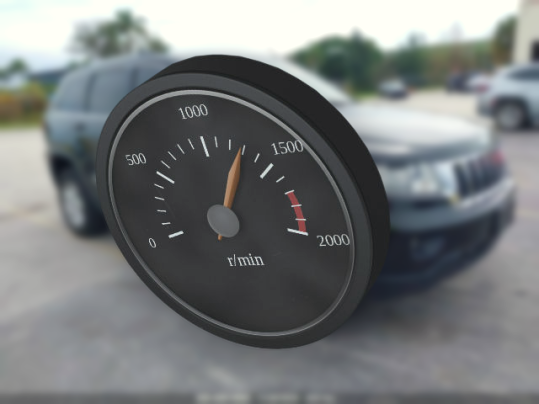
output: 1300 rpm
